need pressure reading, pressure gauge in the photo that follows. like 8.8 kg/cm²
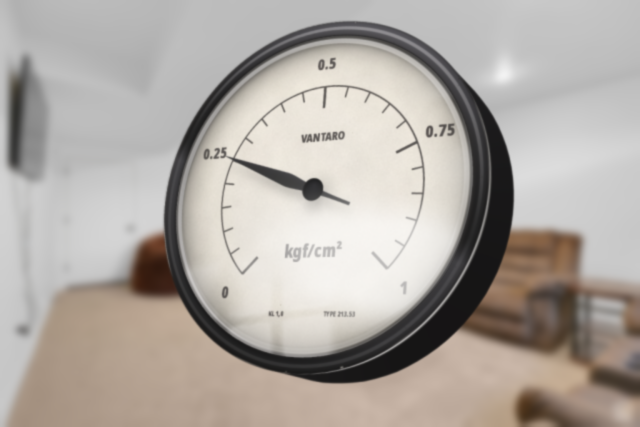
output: 0.25 kg/cm²
